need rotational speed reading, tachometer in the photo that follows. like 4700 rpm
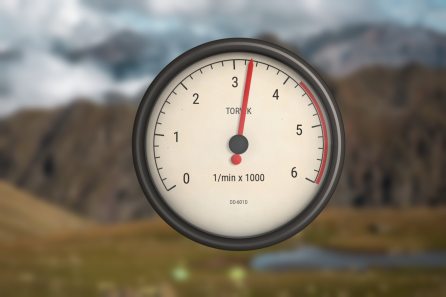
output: 3300 rpm
